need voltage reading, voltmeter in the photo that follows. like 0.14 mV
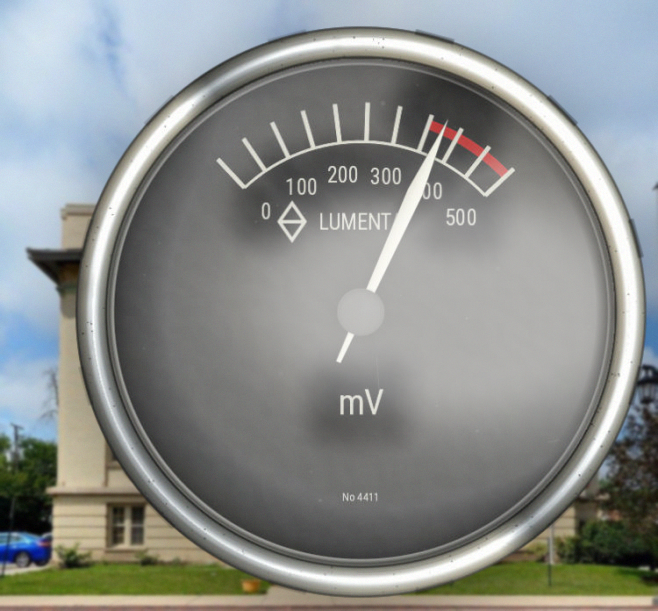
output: 375 mV
